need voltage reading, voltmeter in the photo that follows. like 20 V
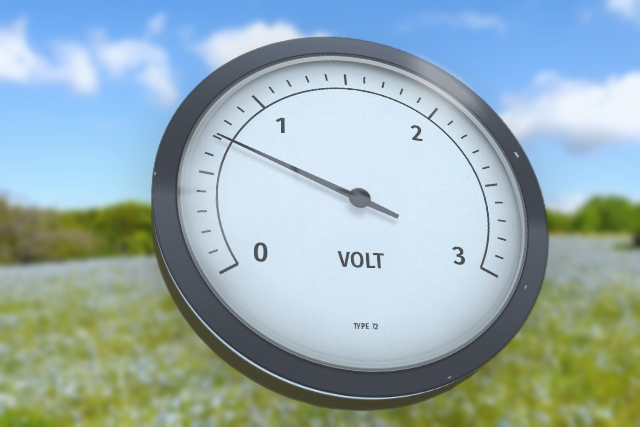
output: 0.7 V
